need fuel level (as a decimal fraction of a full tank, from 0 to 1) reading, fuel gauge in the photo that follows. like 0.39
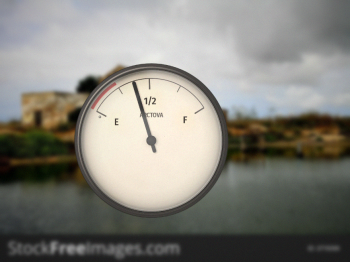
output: 0.375
